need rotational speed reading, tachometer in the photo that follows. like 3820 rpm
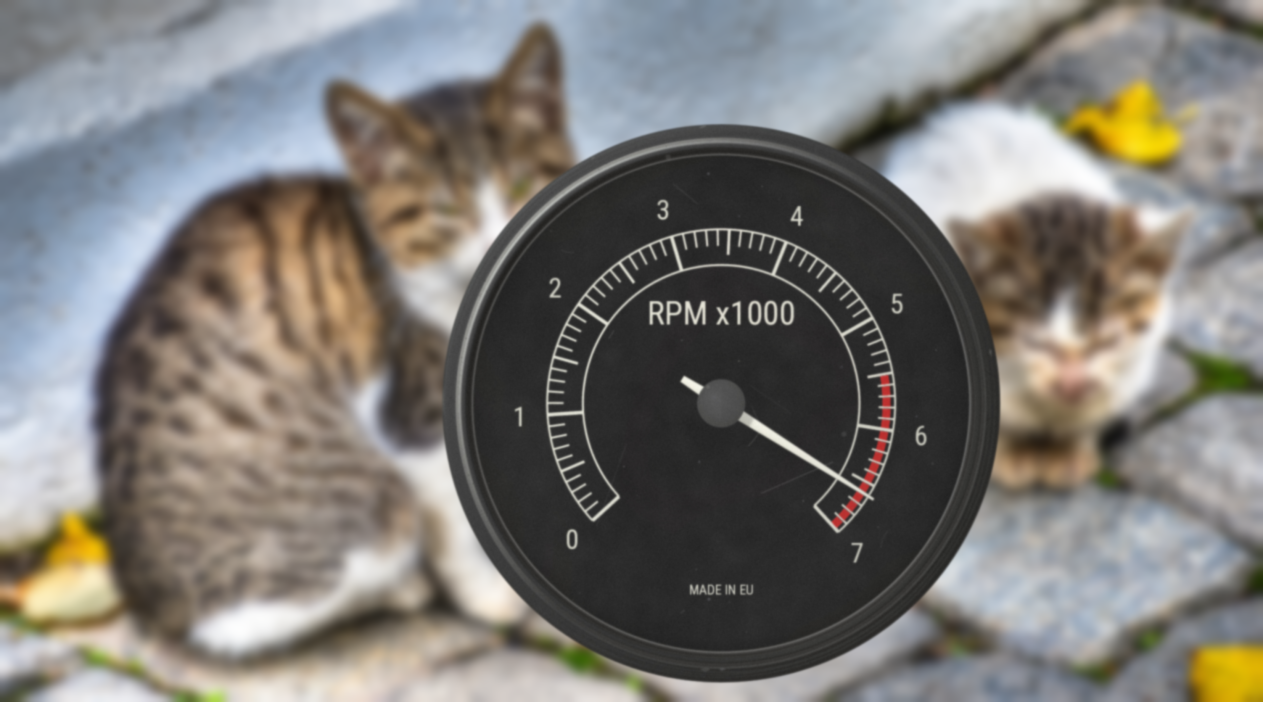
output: 6600 rpm
